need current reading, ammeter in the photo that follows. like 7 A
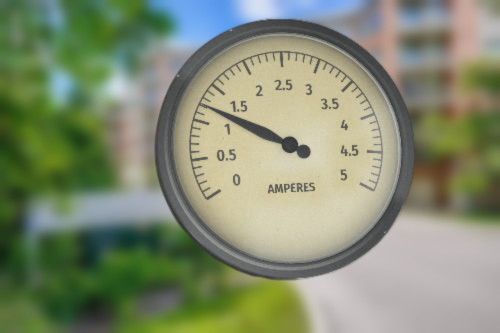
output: 1.2 A
